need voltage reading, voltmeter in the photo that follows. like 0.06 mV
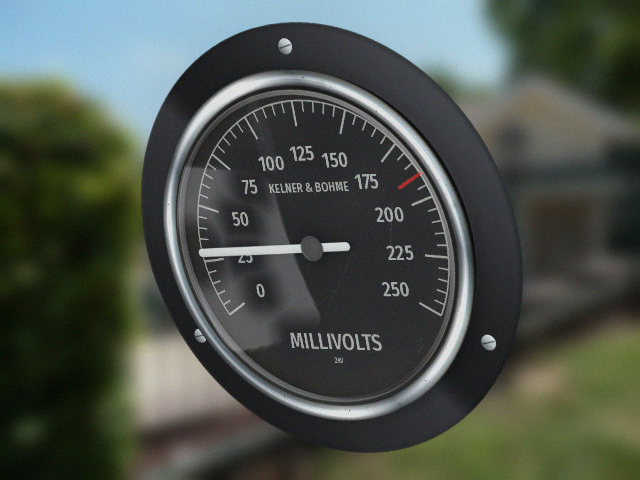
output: 30 mV
